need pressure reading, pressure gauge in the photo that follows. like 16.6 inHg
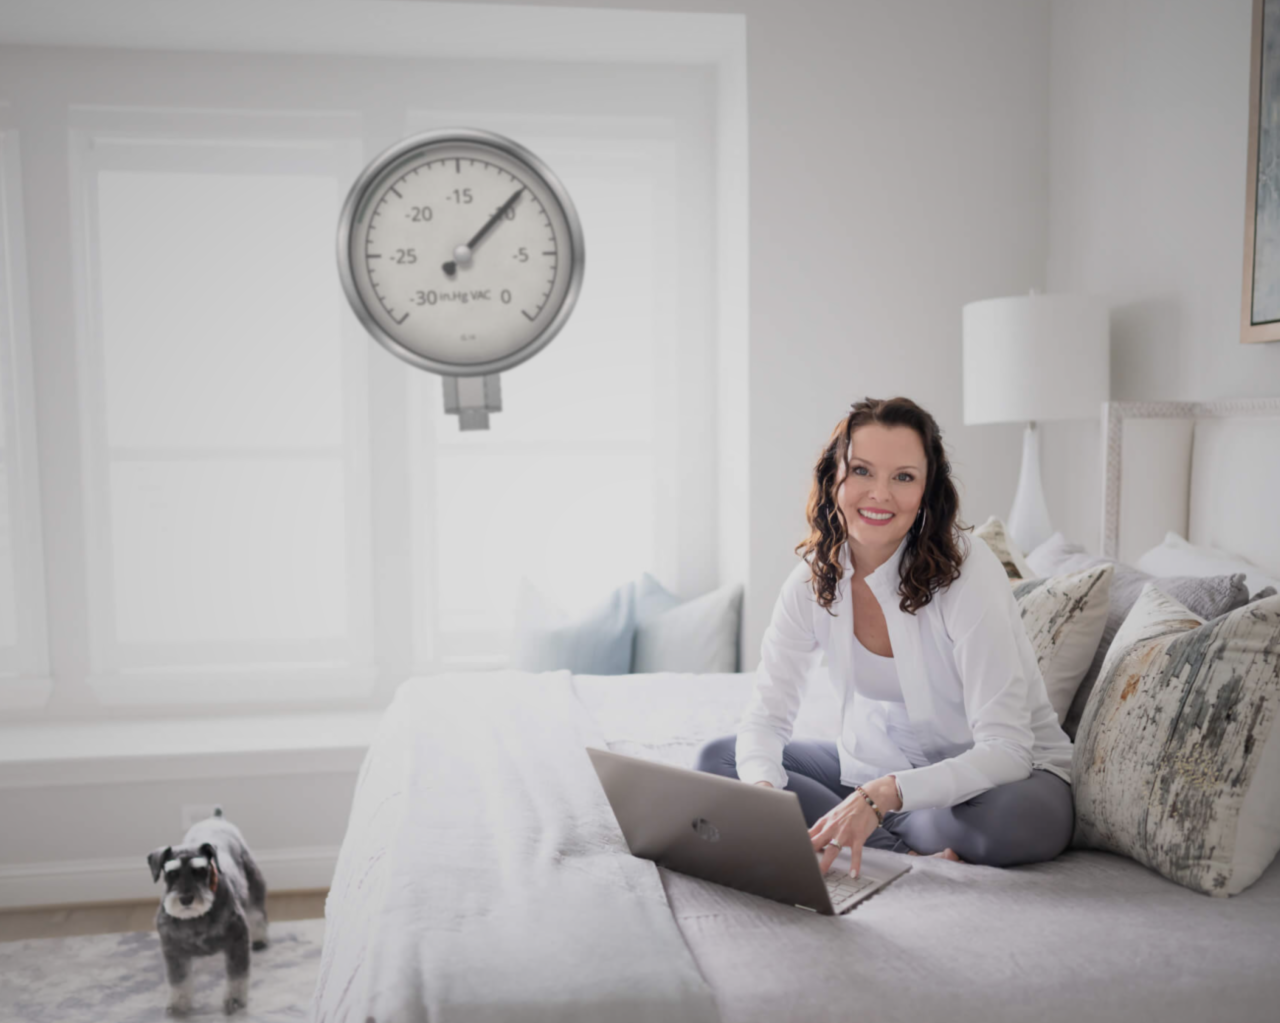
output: -10 inHg
